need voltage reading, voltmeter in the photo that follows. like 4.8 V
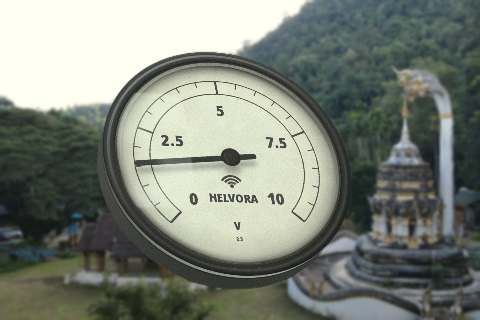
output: 1.5 V
